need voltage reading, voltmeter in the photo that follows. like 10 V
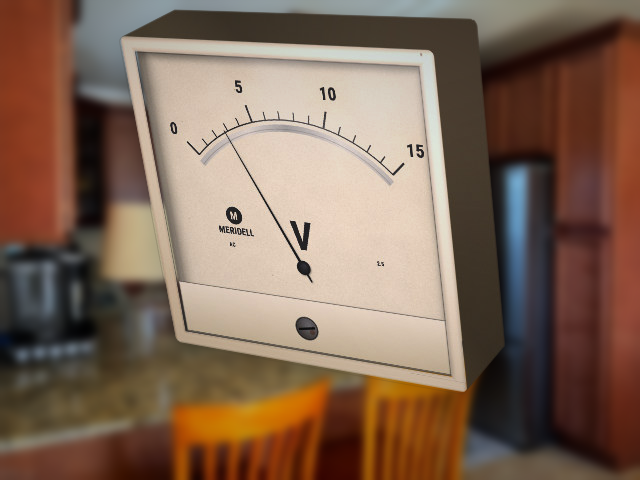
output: 3 V
